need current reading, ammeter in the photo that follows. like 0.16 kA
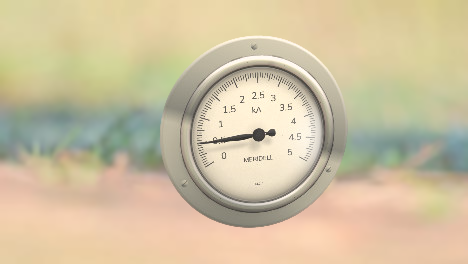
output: 0.5 kA
